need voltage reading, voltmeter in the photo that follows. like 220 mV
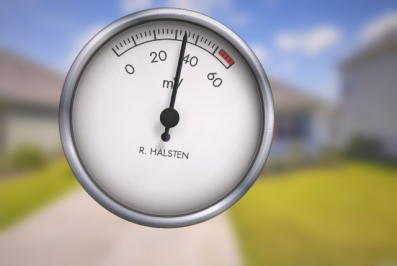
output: 34 mV
